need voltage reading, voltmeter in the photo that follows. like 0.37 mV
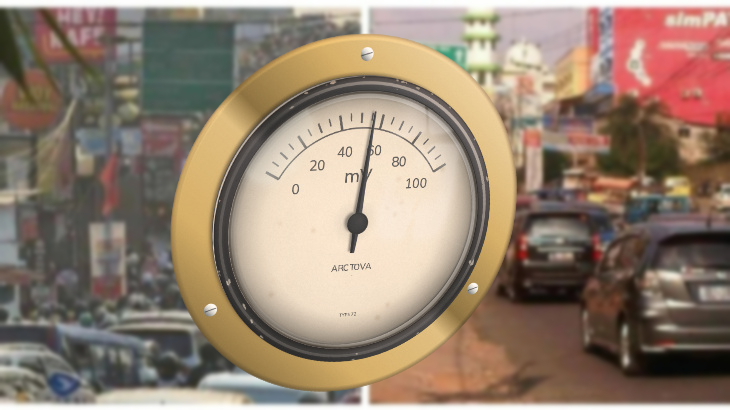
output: 55 mV
